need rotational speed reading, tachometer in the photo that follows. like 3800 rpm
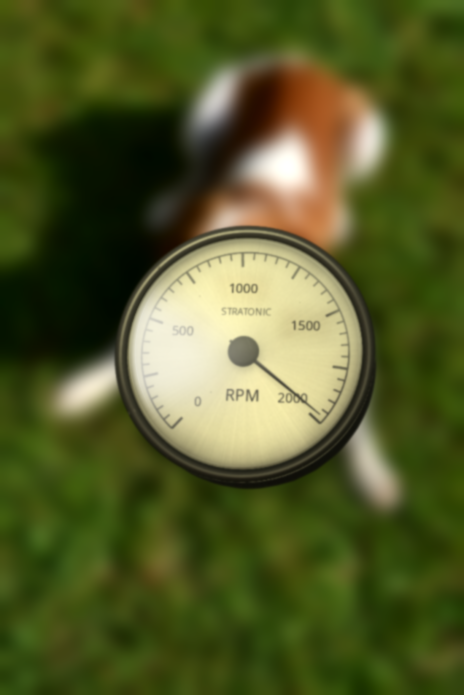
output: 1975 rpm
